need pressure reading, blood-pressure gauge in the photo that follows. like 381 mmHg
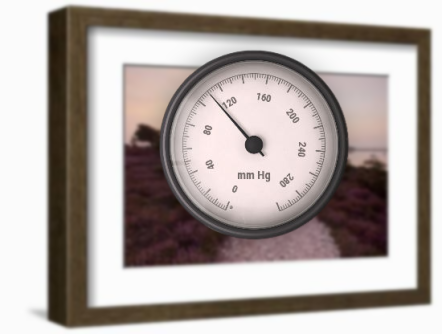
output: 110 mmHg
